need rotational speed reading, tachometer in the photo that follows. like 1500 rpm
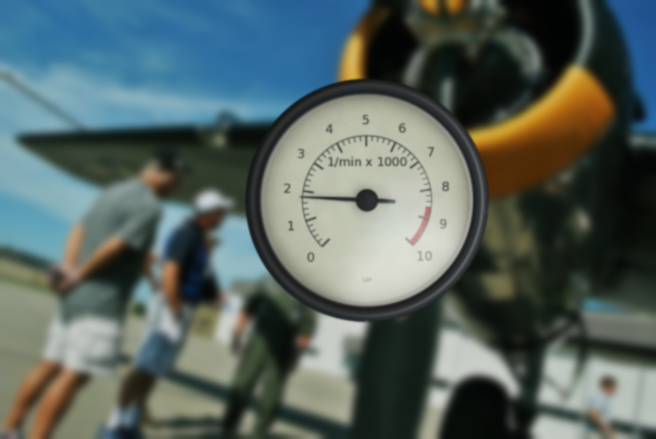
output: 1800 rpm
